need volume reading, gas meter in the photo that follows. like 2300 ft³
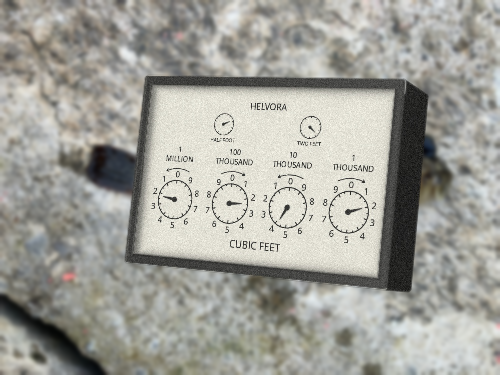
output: 224200 ft³
